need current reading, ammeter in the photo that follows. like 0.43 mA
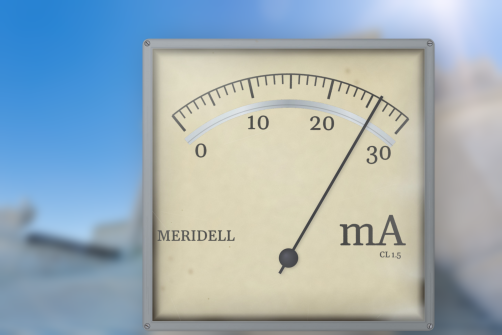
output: 26 mA
